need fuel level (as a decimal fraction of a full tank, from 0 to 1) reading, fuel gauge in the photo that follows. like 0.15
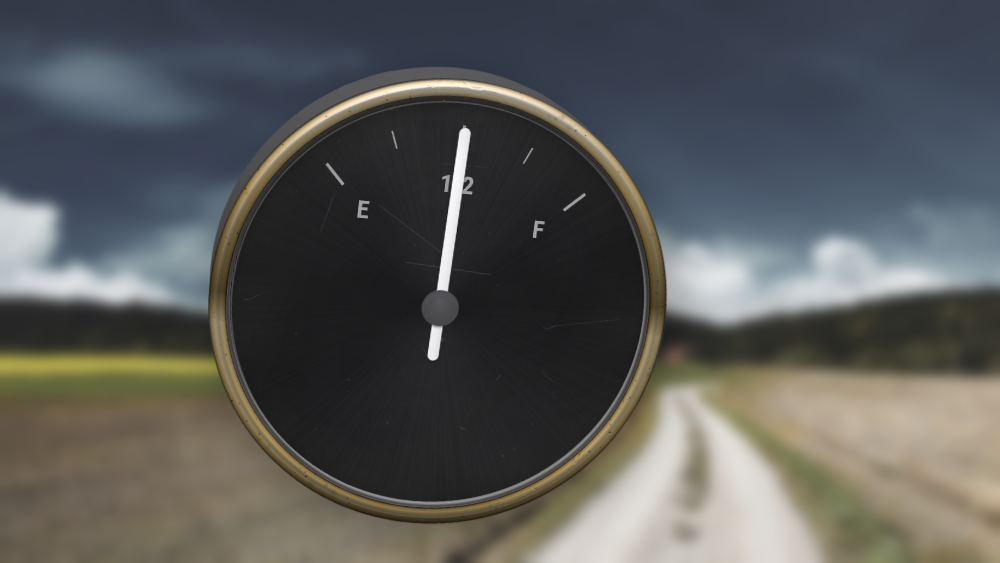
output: 0.5
